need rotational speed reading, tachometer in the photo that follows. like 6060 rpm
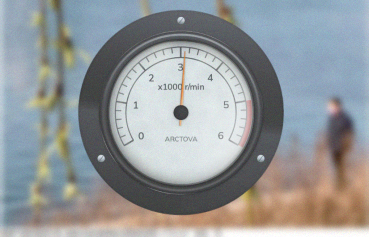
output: 3100 rpm
